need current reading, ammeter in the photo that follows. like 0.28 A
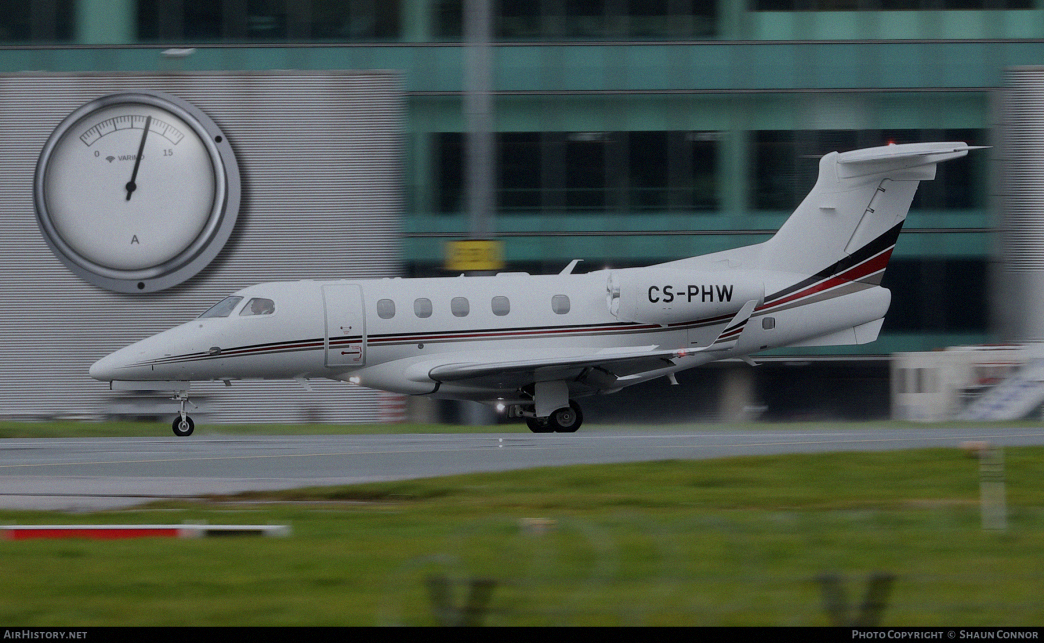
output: 10 A
